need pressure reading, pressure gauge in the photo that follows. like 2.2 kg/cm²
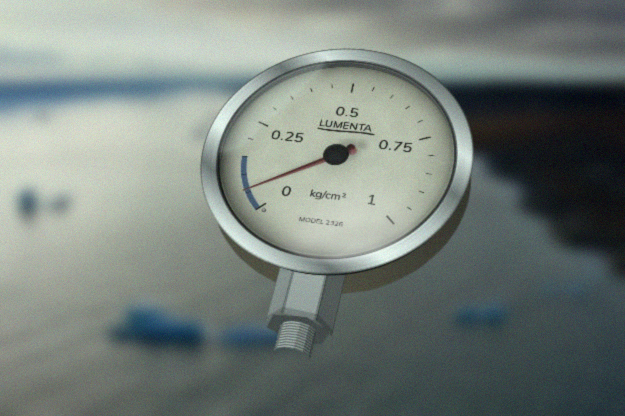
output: 0.05 kg/cm²
